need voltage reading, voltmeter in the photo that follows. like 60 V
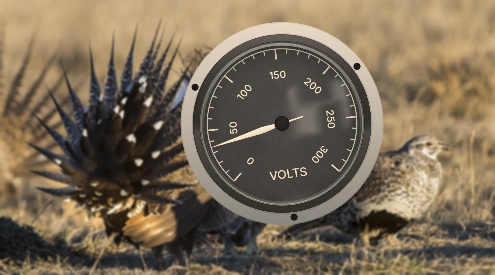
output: 35 V
